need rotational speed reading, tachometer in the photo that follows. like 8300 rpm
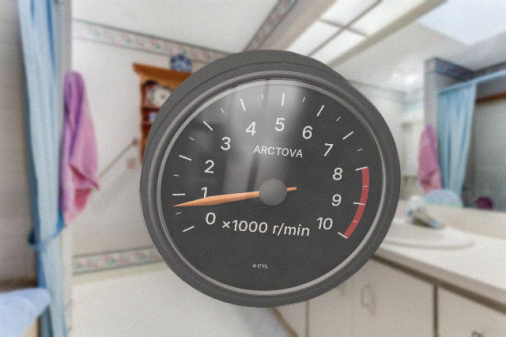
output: 750 rpm
